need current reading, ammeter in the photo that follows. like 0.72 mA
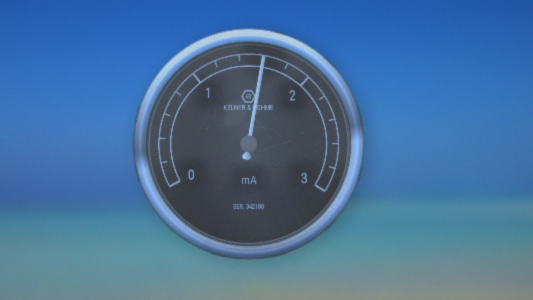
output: 1.6 mA
